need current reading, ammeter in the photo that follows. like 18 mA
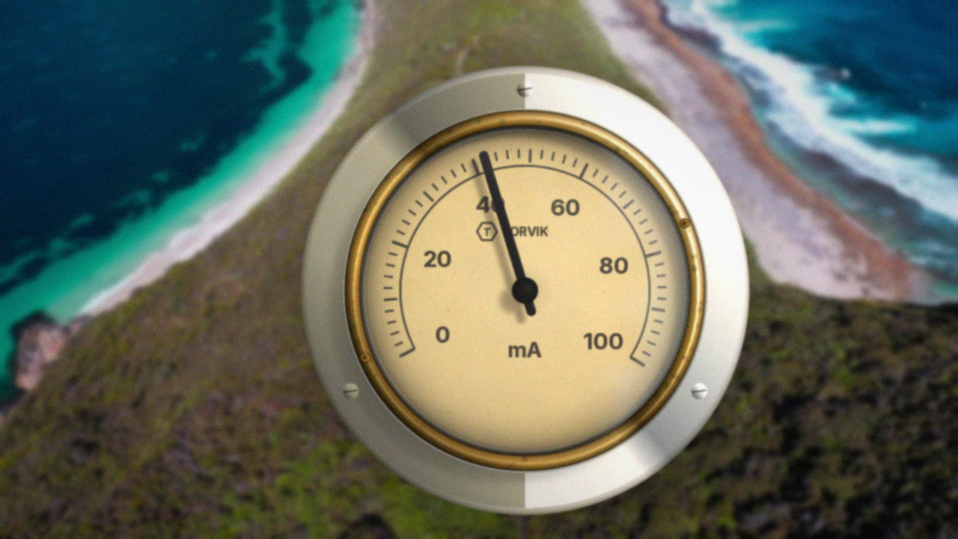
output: 42 mA
